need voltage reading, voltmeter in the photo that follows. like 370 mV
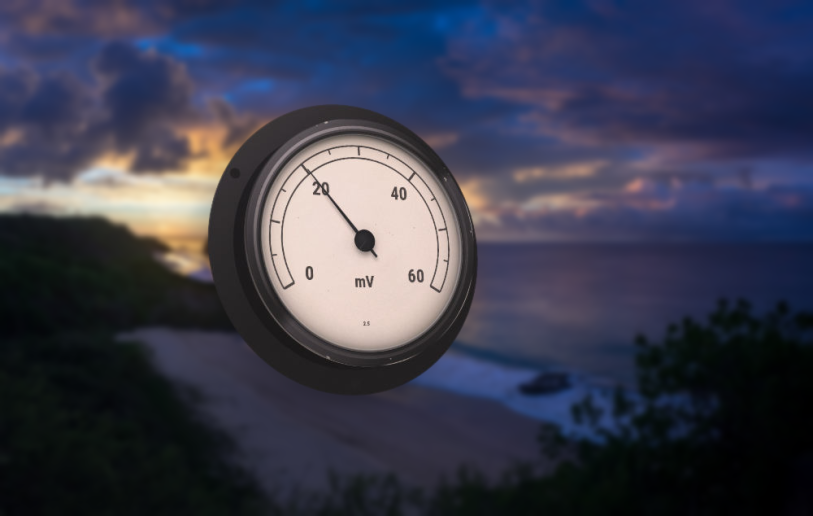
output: 20 mV
